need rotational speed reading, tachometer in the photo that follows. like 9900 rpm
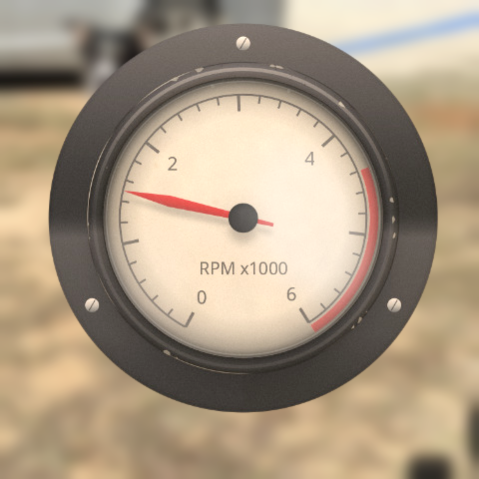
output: 1500 rpm
